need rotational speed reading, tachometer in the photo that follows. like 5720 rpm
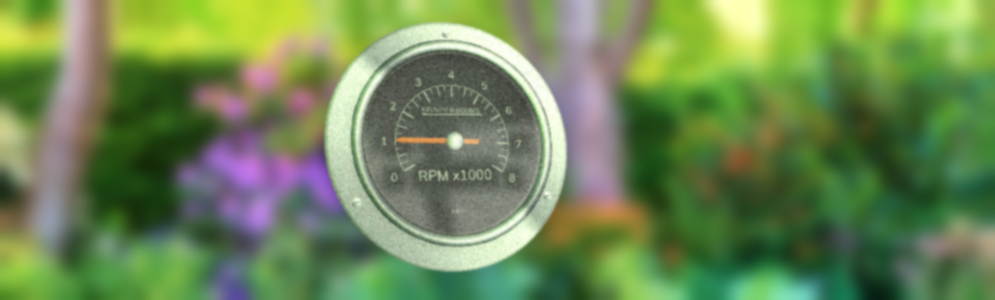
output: 1000 rpm
